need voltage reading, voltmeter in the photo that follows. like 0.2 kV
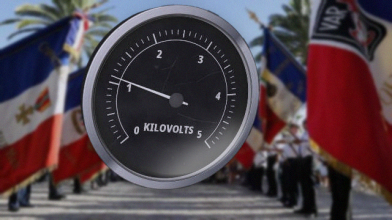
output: 1.1 kV
